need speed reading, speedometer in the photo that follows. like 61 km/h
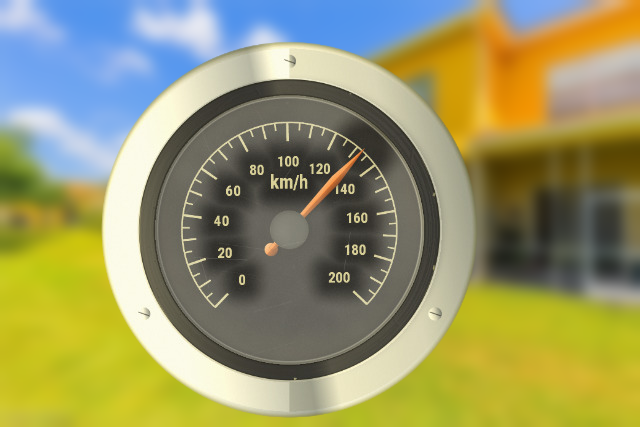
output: 132.5 km/h
